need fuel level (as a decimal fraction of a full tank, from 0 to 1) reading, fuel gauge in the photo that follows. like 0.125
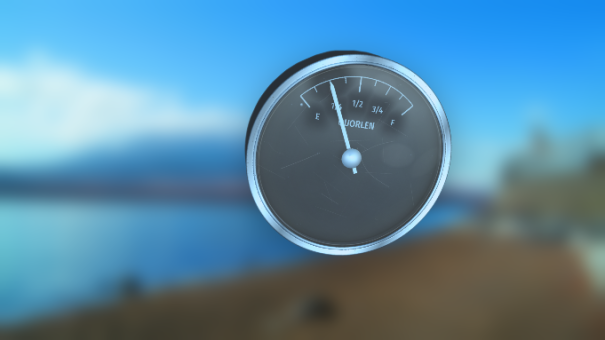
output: 0.25
